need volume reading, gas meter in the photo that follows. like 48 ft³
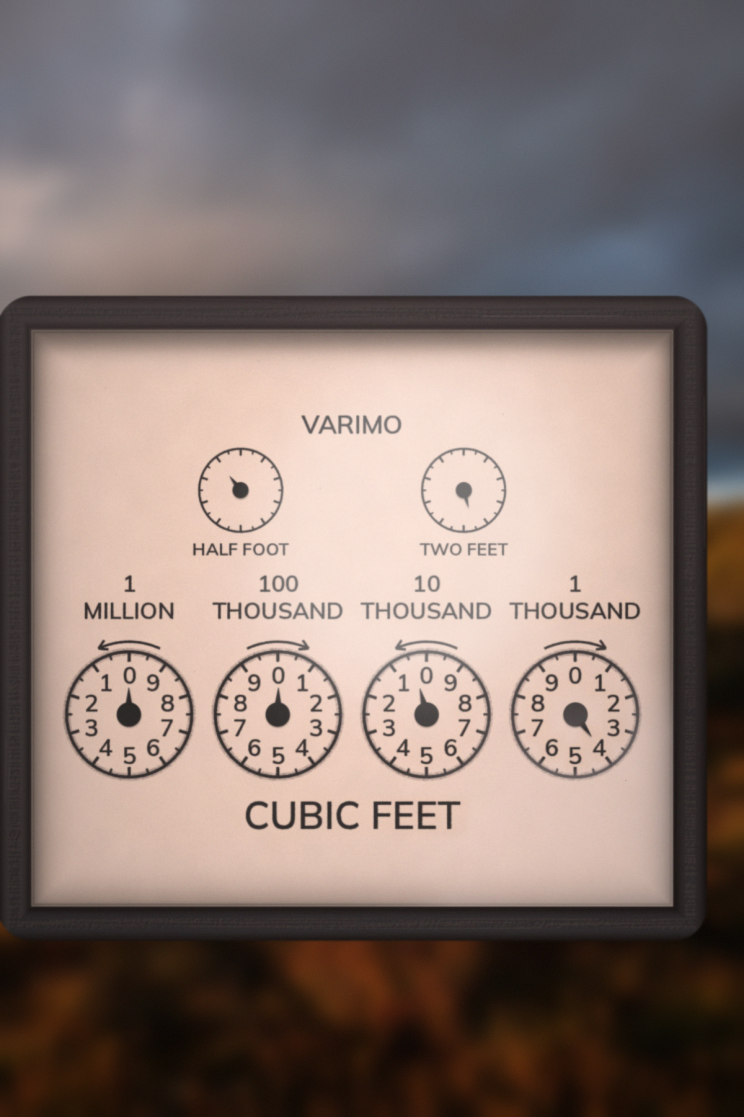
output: 400 ft³
